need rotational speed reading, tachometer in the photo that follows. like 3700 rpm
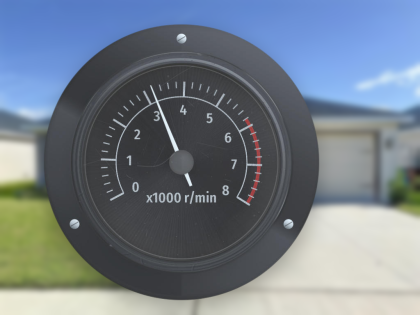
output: 3200 rpm
